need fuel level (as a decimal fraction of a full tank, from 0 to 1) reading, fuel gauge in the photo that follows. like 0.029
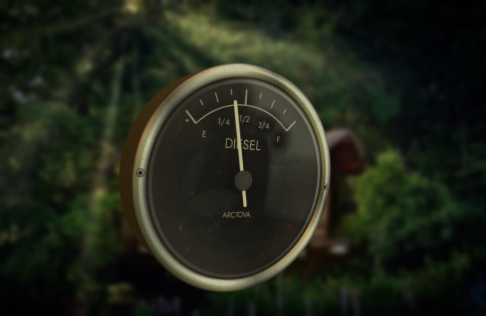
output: 0.375
